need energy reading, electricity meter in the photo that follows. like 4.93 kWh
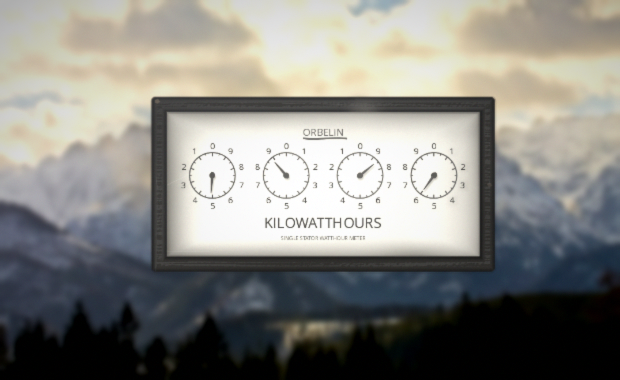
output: 4886 kWh
